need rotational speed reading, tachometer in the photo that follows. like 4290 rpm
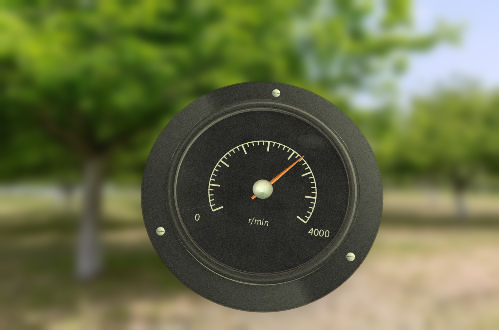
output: 2700 rpm
